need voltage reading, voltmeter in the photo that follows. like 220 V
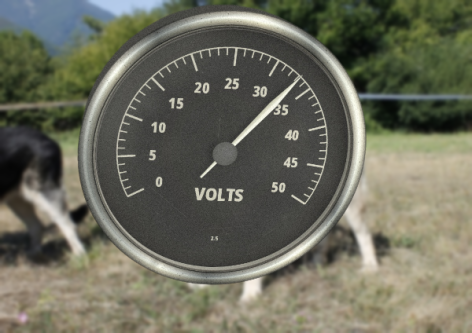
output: 33 V
